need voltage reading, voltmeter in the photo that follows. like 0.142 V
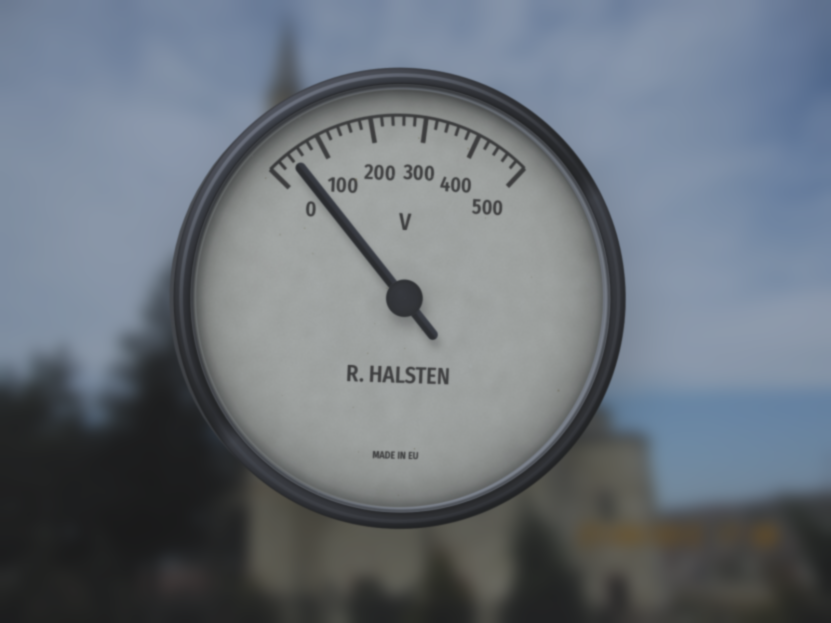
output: 40 V
